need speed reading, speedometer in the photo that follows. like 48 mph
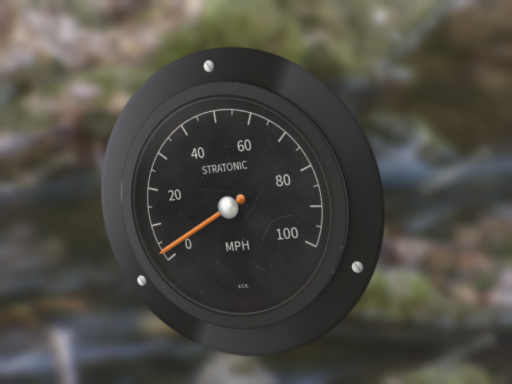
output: 2.5 mph
